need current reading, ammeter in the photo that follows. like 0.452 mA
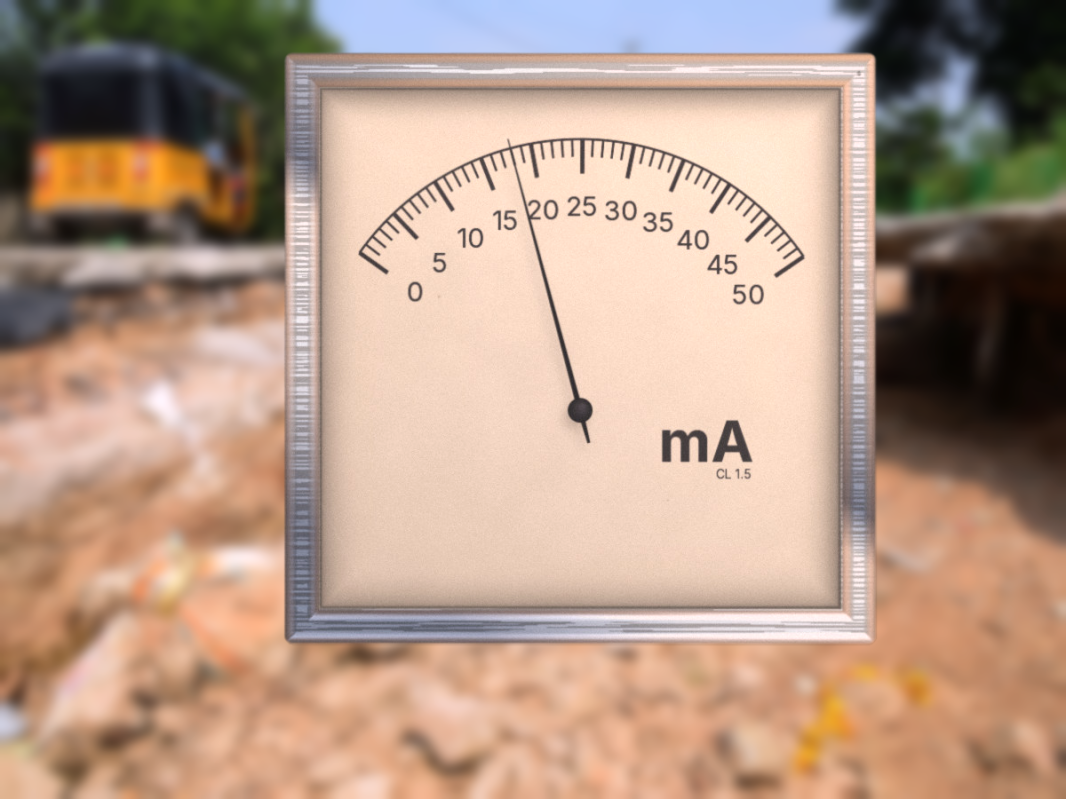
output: 18 mA
